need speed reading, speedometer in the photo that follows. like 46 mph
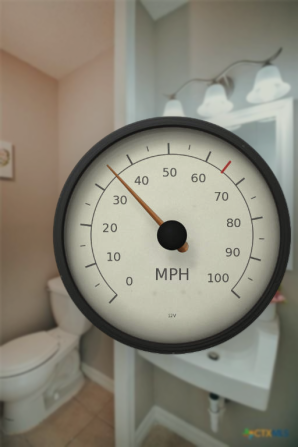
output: 35 mph
